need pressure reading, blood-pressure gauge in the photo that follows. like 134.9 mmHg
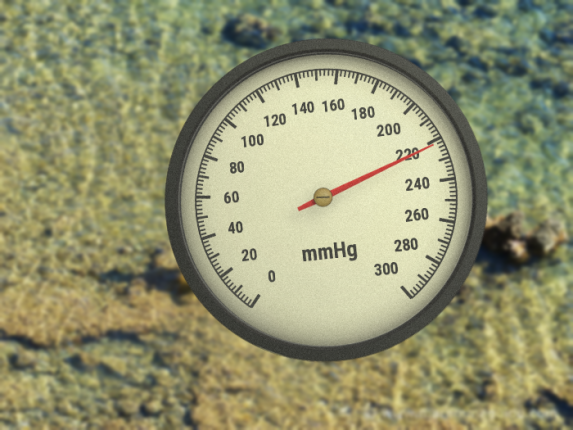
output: 222 mmHg
